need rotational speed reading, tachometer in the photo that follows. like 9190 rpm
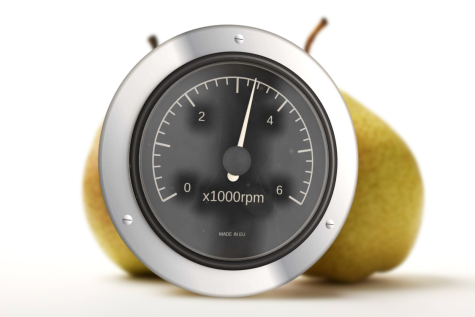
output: 3300 rpm
